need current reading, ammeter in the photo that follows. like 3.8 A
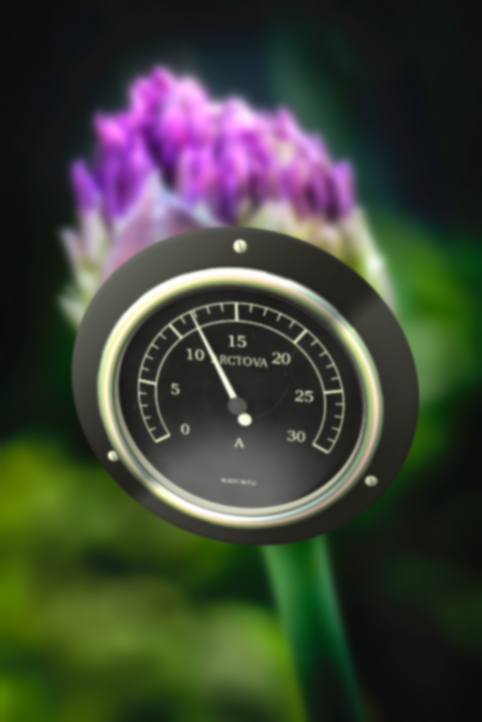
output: 12 A
